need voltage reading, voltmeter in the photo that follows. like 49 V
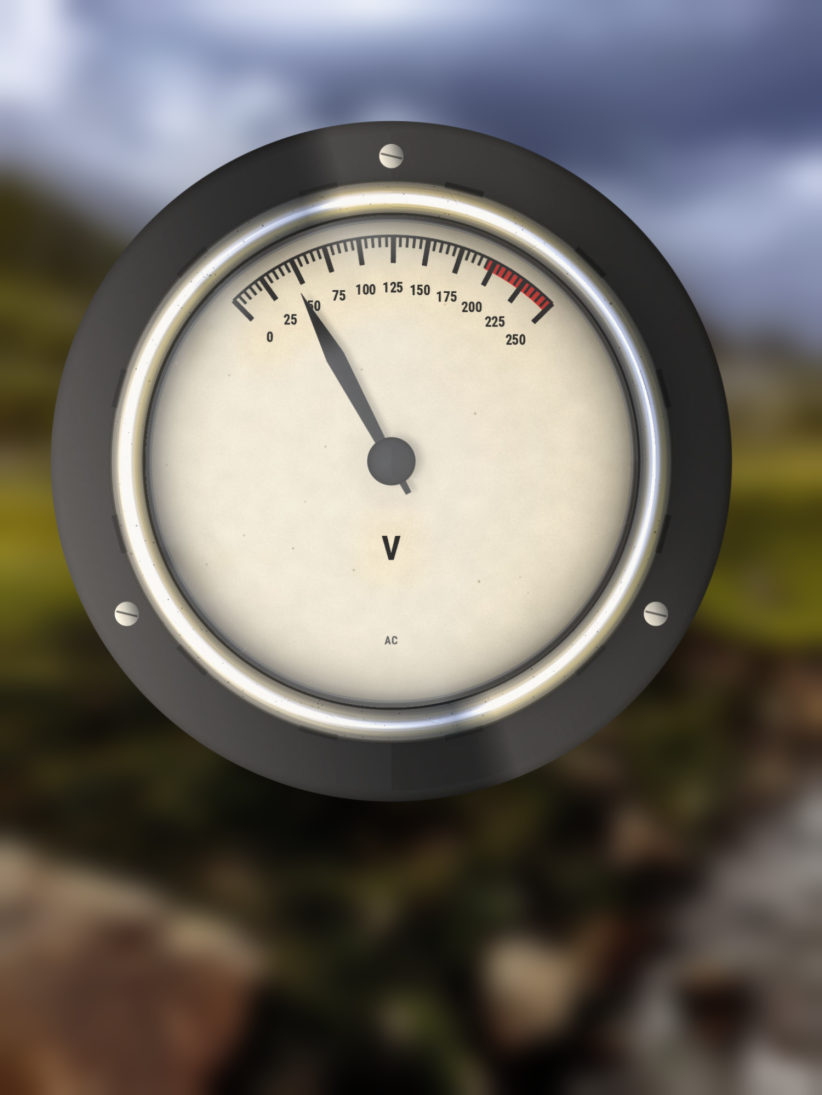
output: 45 V
